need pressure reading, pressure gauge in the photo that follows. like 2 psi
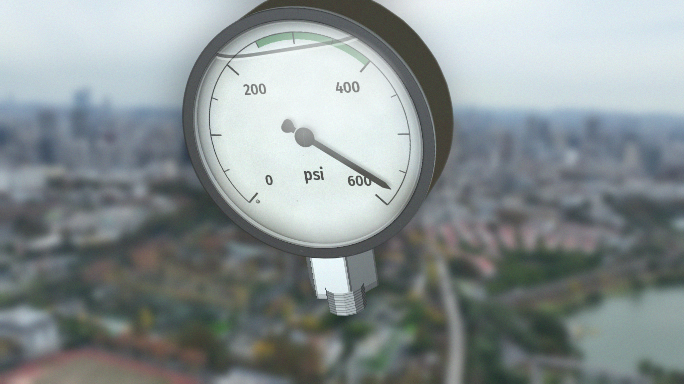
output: 575 psi
